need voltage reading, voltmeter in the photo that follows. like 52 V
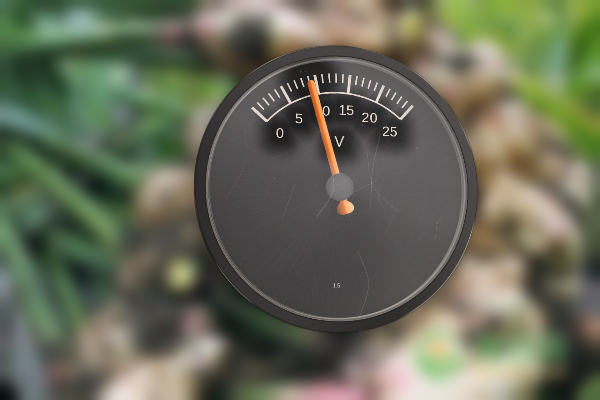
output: 9 V
